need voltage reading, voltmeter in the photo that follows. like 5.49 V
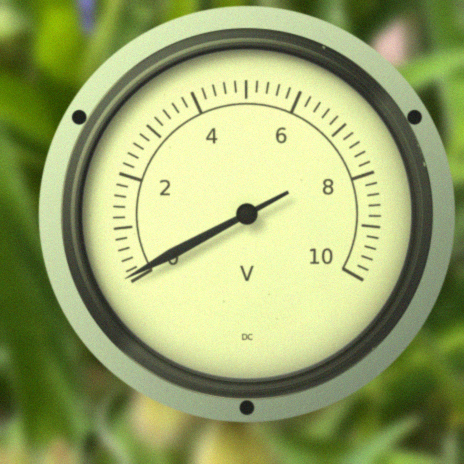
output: 0.1 V
